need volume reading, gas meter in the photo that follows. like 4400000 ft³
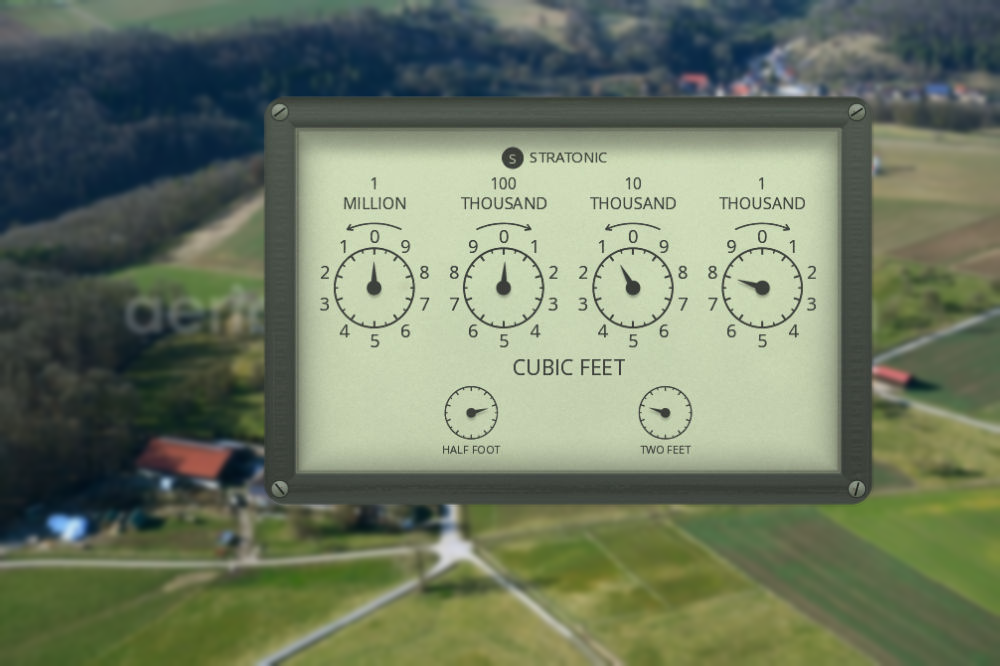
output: 800 ft³
